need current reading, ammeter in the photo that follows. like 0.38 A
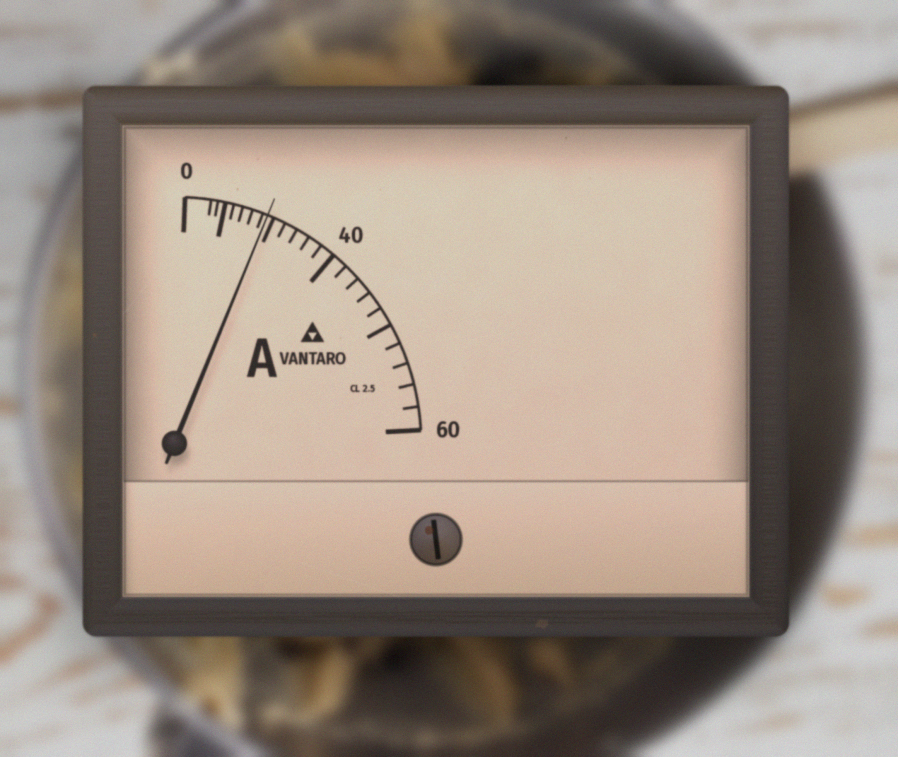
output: 29 A
